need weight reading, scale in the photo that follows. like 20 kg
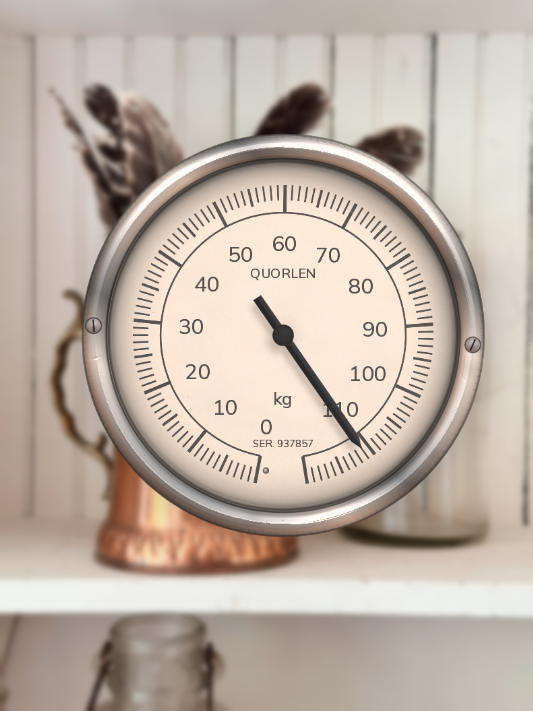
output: 111 kg
